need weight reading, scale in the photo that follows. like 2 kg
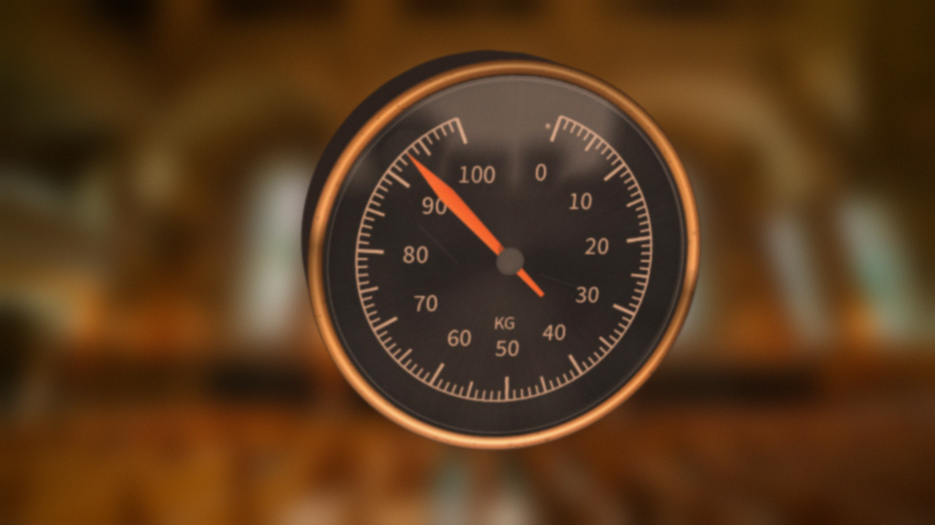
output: 93 kg
